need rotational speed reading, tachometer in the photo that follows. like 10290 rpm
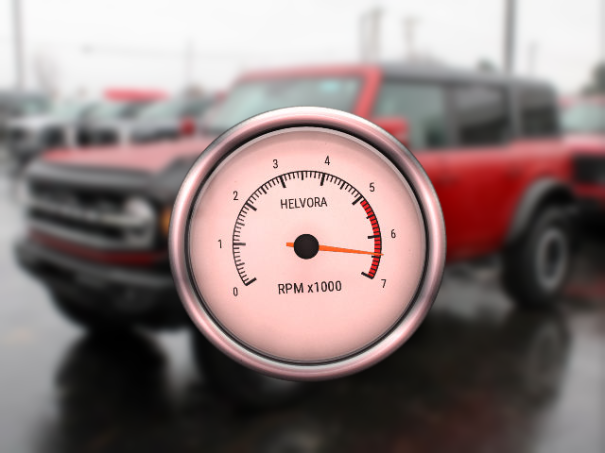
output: 6400 rpm
